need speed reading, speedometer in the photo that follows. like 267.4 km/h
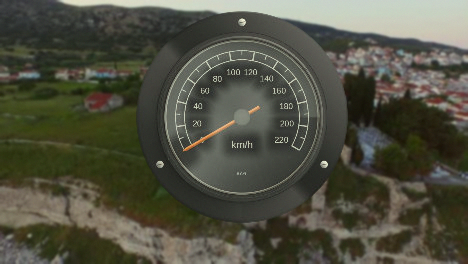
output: 0 km/h
